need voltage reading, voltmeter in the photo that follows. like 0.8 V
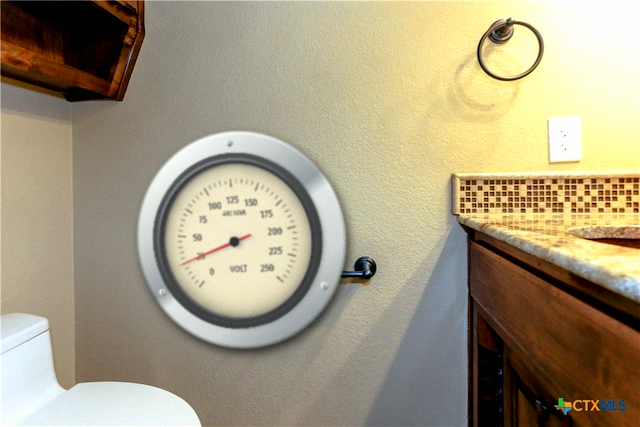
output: 25 V
